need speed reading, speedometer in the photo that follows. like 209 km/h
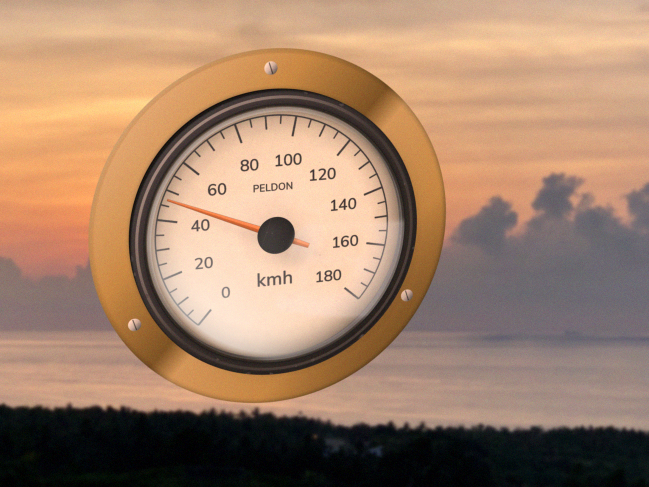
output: 47.5 km/h
